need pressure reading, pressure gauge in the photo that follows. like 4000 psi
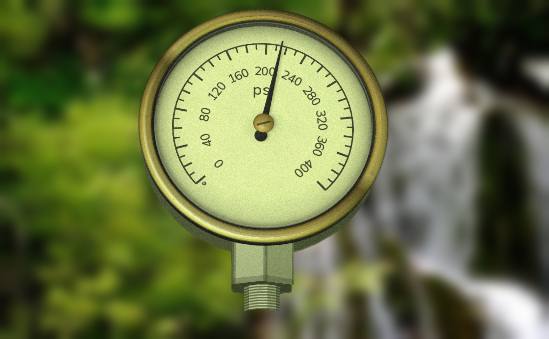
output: 215 psi
